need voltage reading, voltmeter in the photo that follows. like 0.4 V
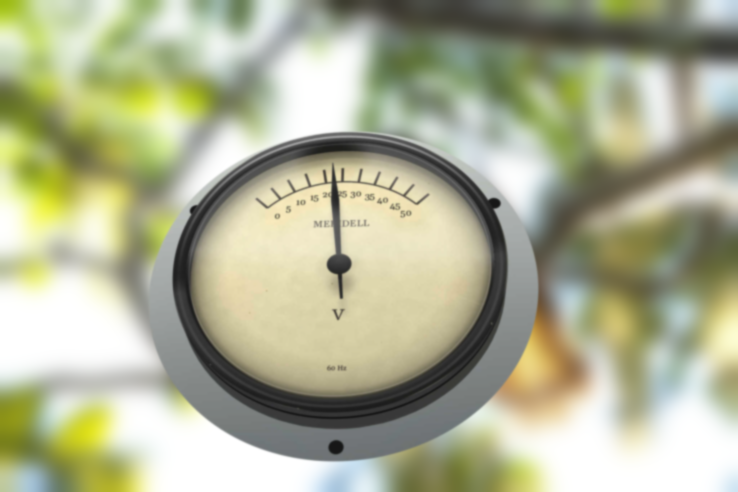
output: 22.5 V
